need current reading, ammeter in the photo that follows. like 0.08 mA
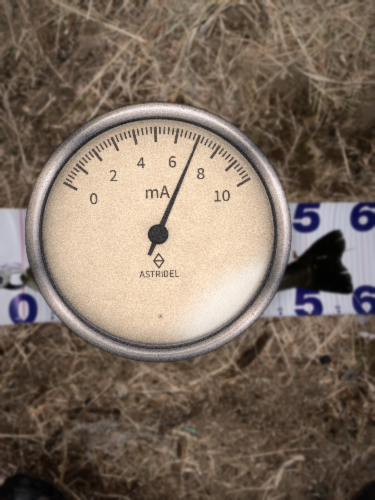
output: 7 mA
